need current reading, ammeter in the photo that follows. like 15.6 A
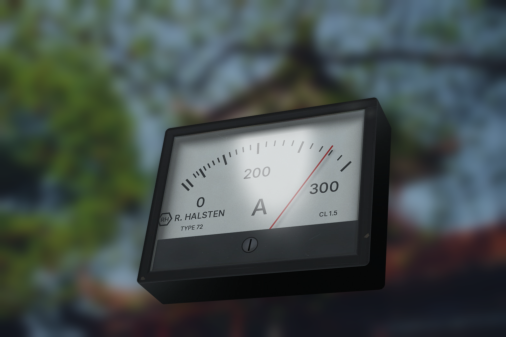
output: 280 A
